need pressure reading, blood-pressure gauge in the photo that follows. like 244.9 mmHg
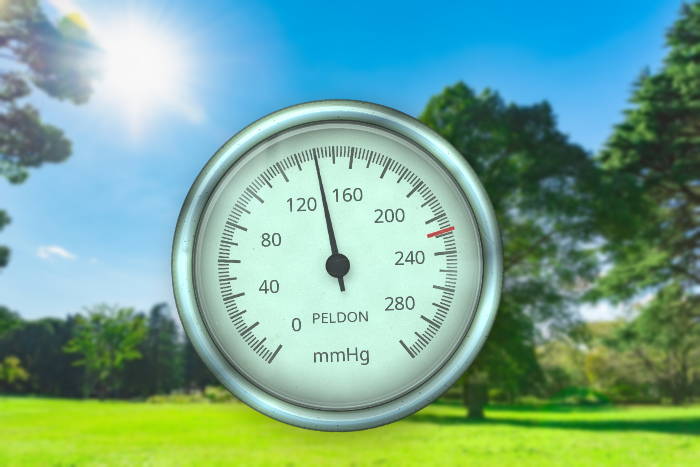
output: 140 mmHg
